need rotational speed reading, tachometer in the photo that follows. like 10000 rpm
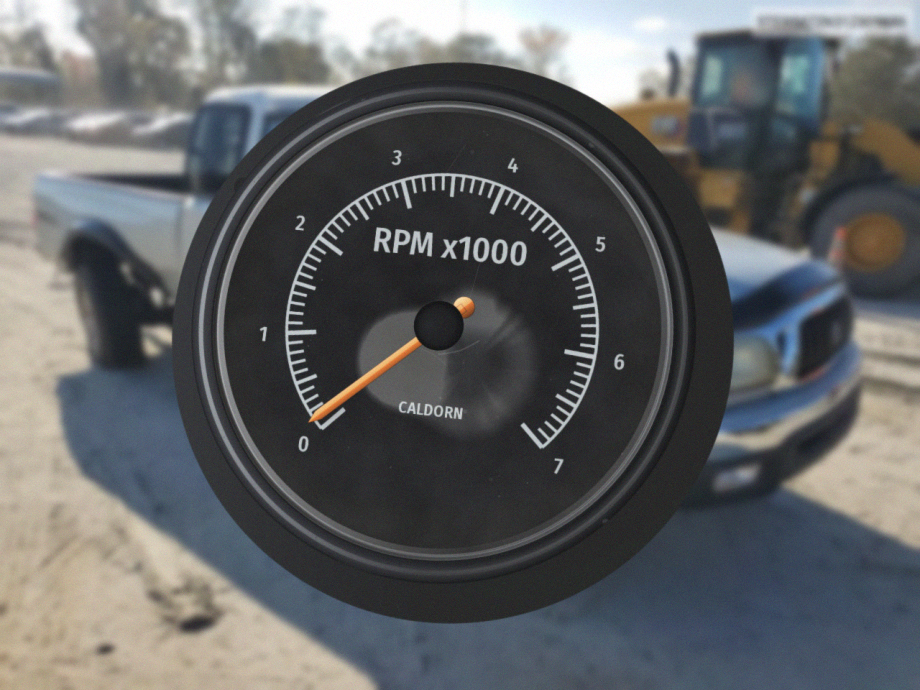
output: 100 rpm
